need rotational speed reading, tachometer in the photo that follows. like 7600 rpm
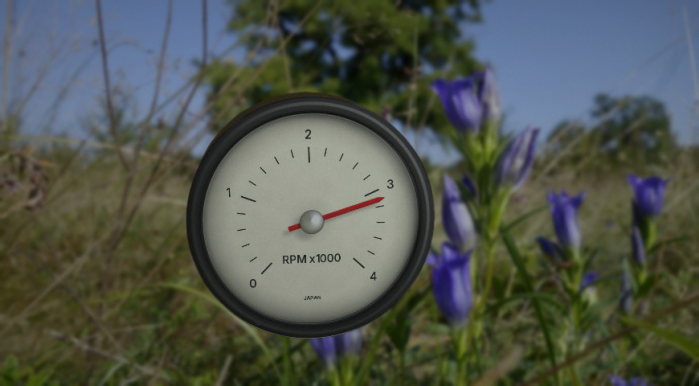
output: 3100 rpm
